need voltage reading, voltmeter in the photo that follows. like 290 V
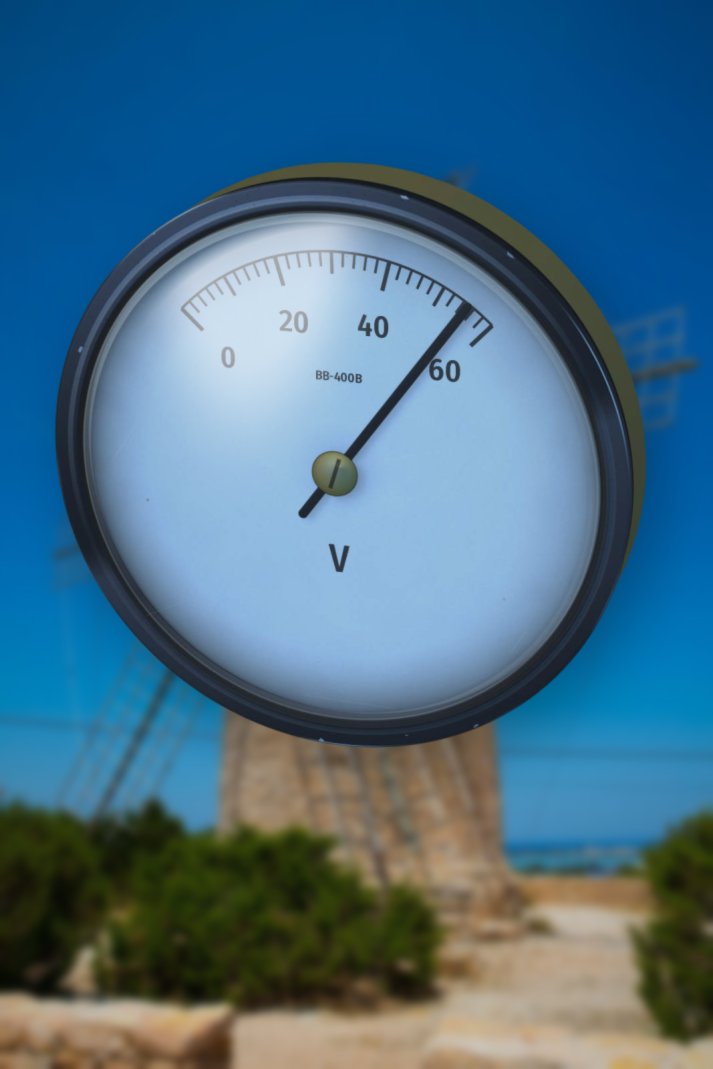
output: 55 V
